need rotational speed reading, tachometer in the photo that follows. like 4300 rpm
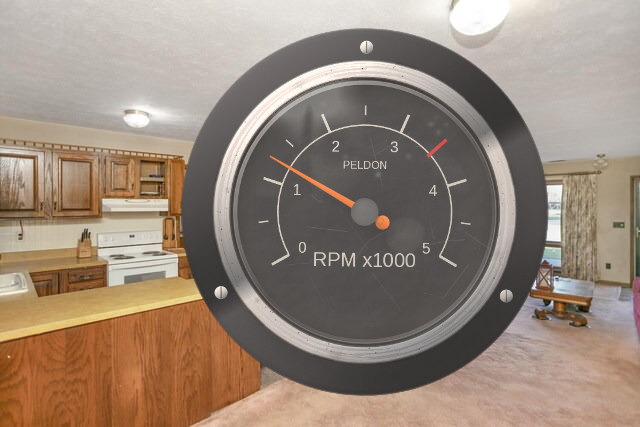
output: 1250 rpm
